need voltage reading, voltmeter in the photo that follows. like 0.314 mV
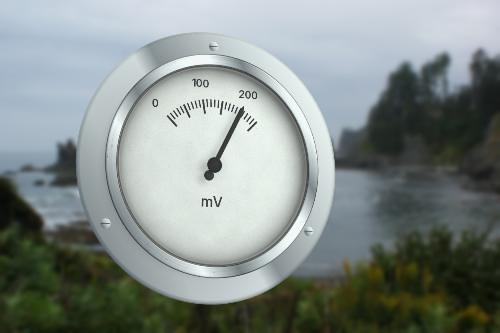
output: 200 mV
